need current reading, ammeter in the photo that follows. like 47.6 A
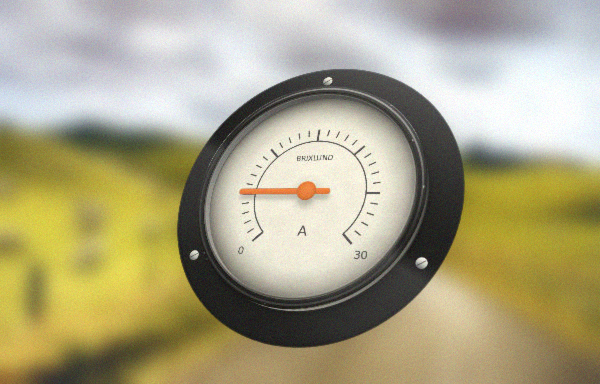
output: 5 A
